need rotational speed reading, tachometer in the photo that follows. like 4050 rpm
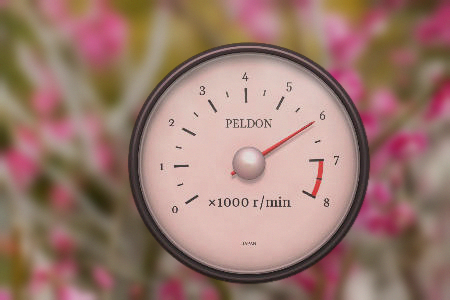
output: 6000 rpm
